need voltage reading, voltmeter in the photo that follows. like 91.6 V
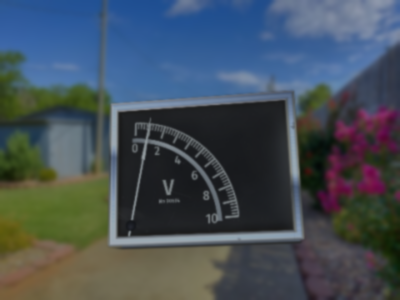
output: 1 V
